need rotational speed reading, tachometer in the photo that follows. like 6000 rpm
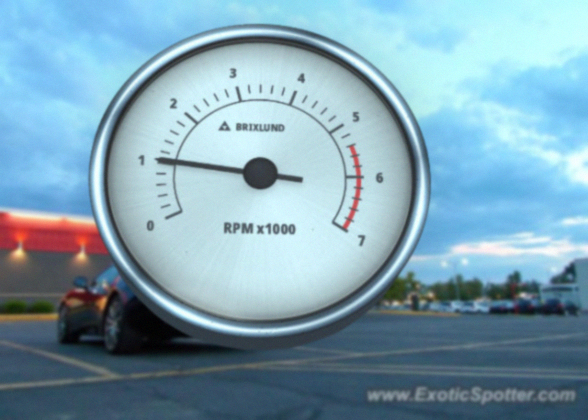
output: 1000 rpm
